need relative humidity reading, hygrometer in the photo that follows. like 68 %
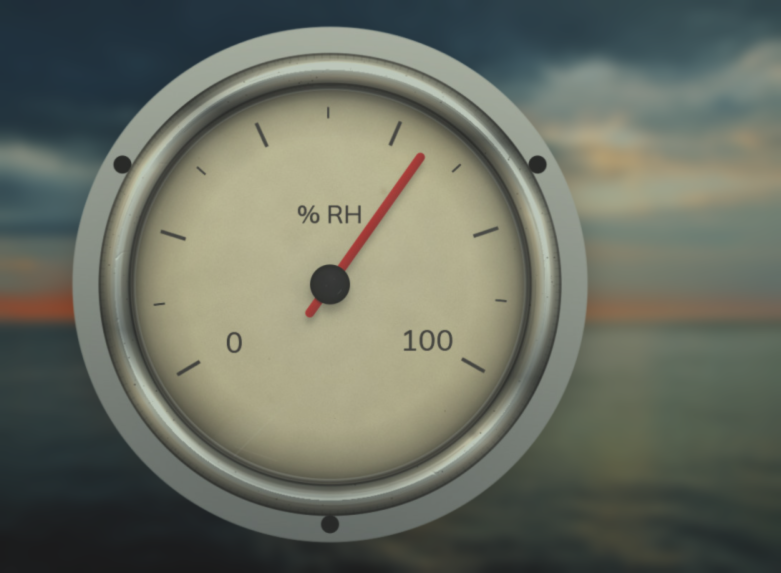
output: 65 %
